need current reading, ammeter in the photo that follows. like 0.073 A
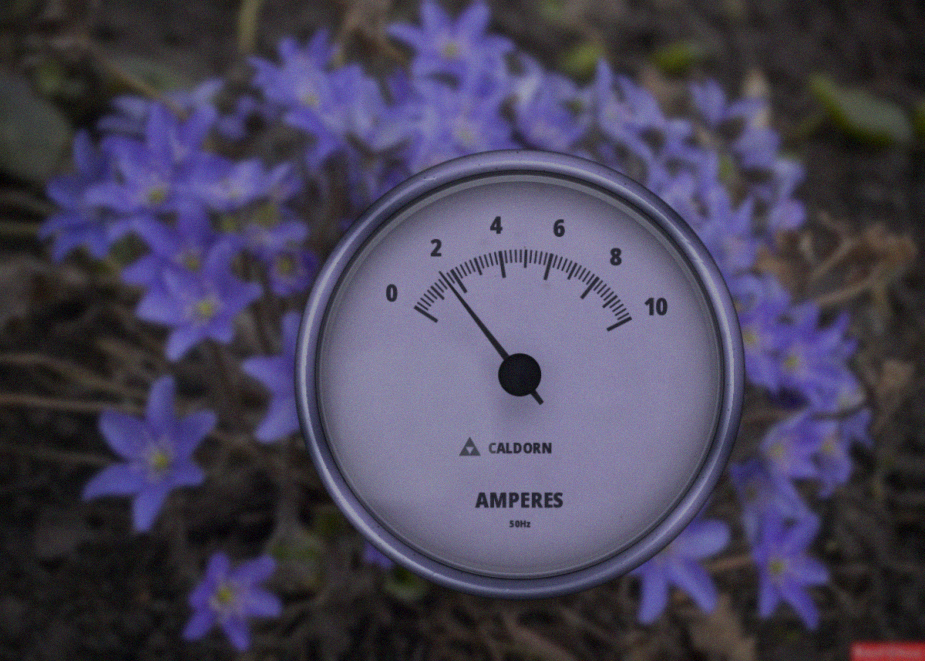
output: 1.6 A
